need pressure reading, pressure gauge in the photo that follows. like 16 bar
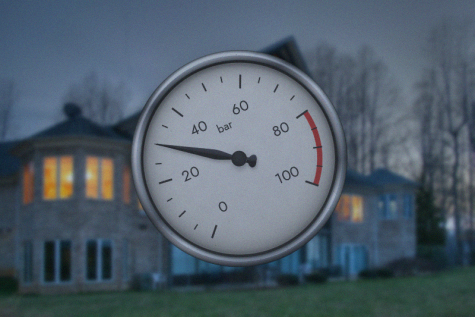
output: 30 bar
